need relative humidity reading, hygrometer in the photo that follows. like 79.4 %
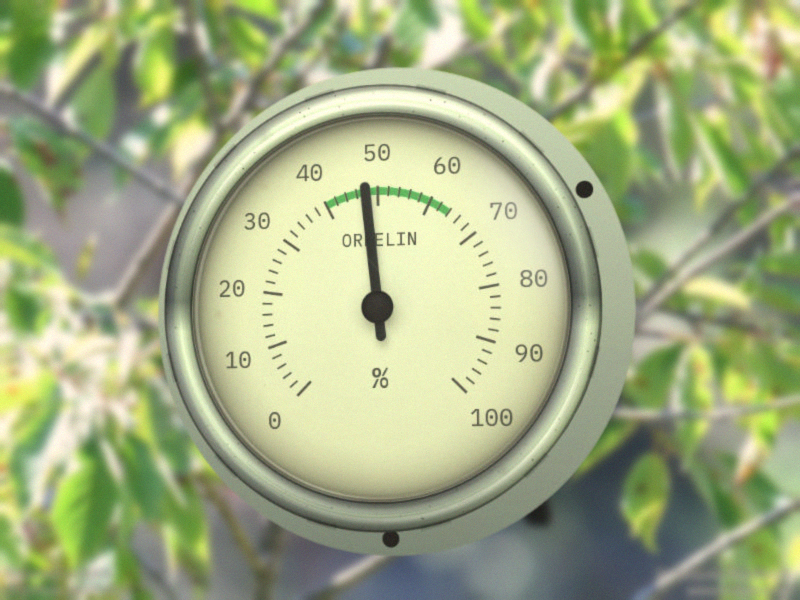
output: 48 %
